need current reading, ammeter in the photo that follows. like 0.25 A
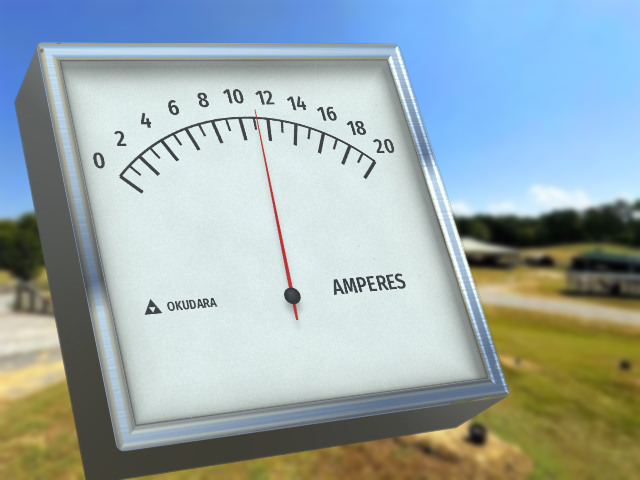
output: 11 A
